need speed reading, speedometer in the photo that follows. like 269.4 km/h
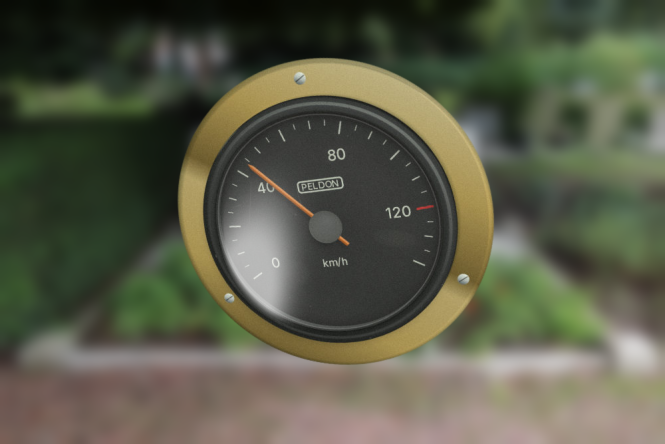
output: 45 km/h
